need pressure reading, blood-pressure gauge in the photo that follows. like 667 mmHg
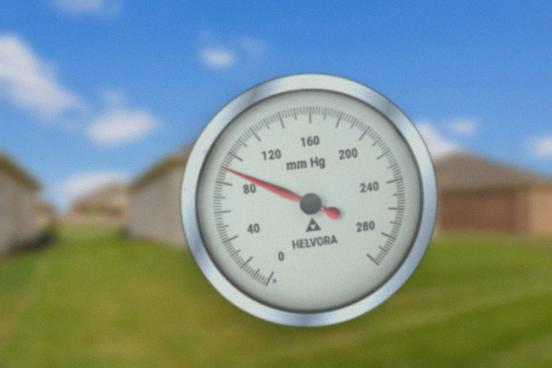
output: 90 mmHg
